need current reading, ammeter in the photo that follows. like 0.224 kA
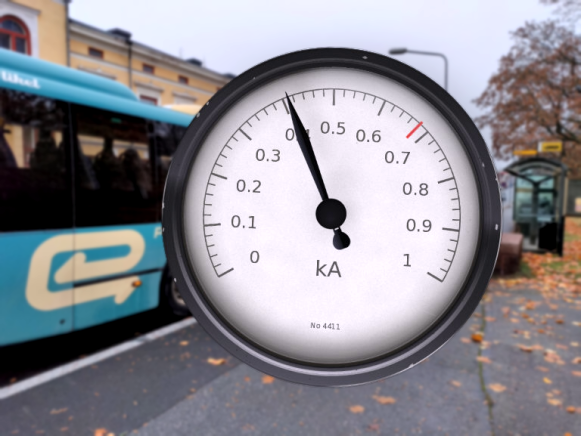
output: 0.41 kA
